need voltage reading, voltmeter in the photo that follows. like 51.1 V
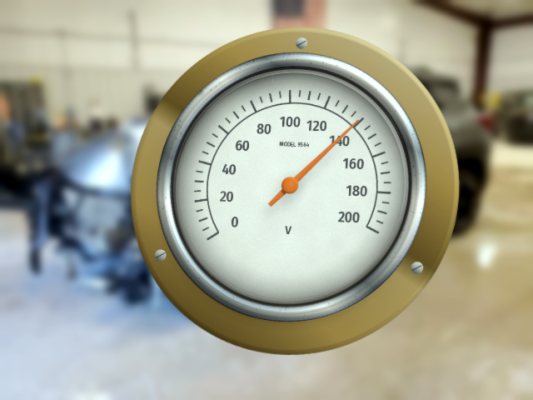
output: 140 V
